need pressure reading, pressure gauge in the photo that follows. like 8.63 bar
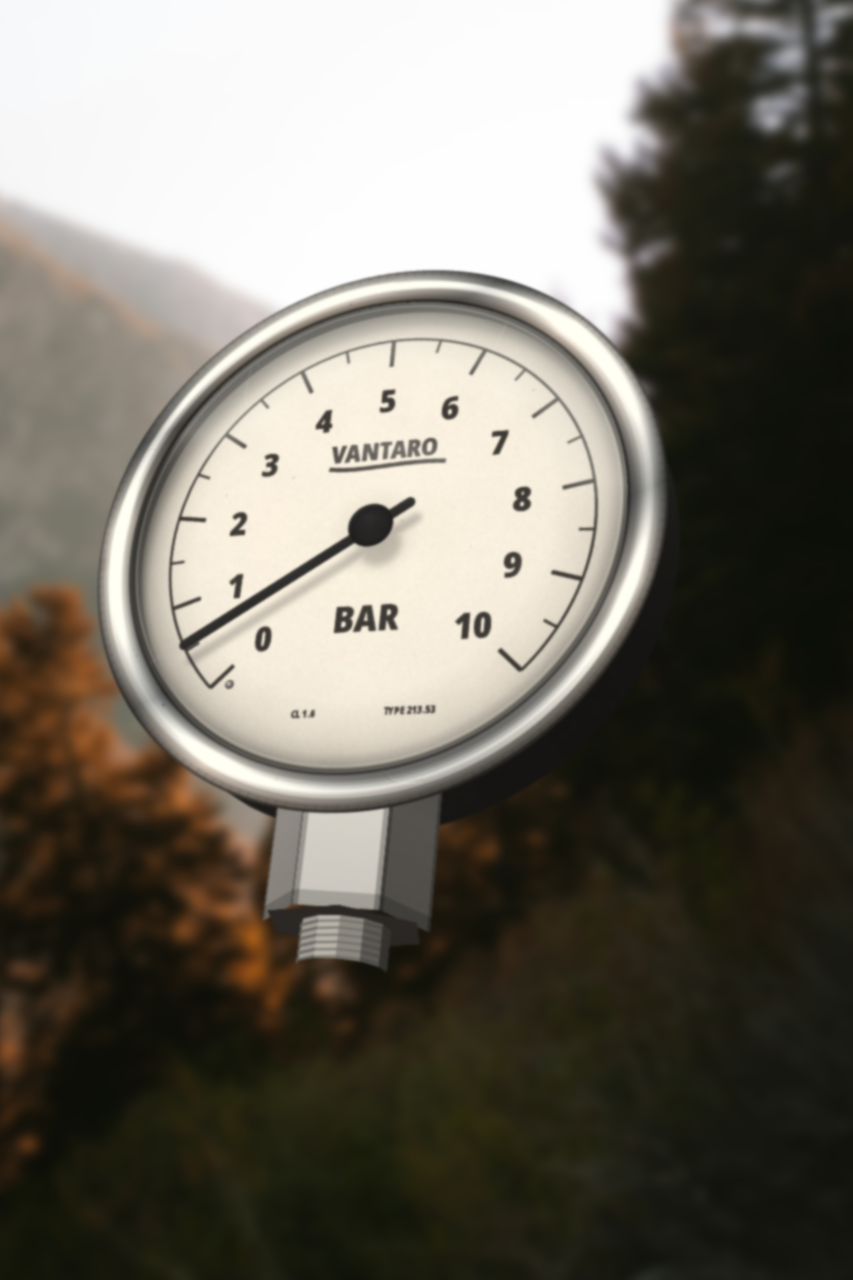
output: 0.5 bar
